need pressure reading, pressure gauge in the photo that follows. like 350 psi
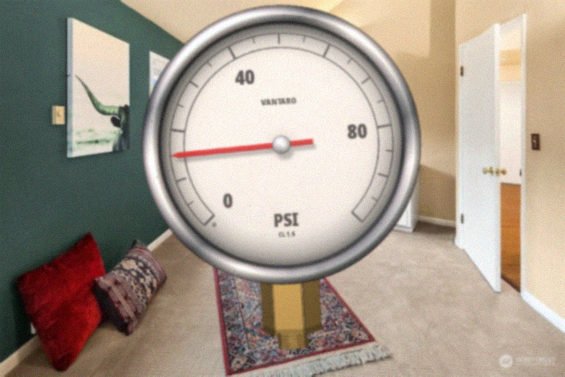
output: 15 psi
